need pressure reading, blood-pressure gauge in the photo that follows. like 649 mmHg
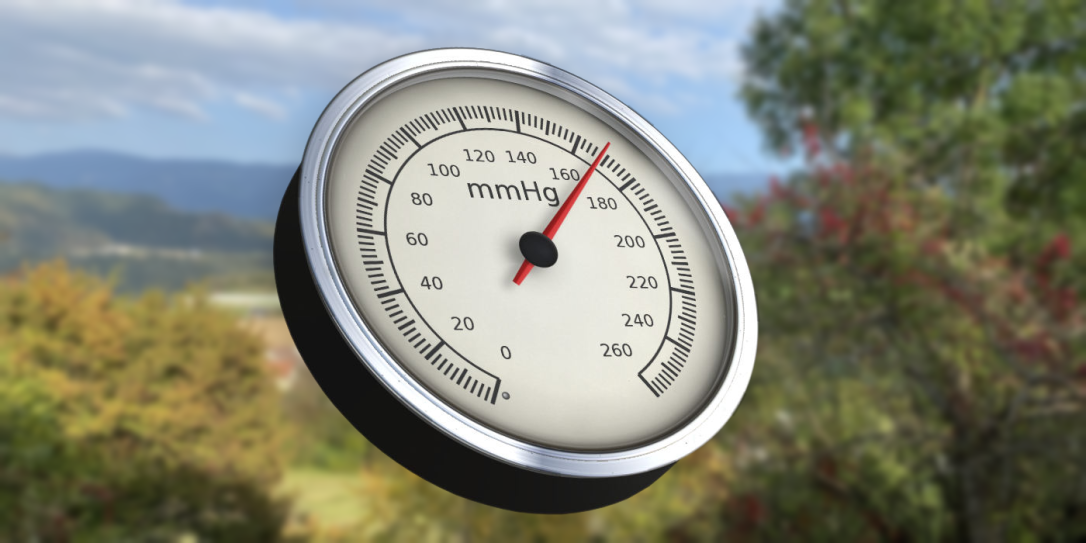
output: 168 mmHg
